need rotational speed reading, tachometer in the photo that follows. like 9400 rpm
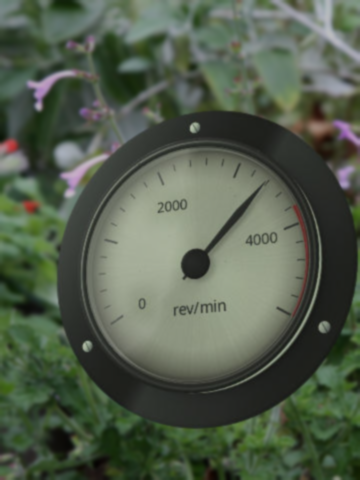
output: 3400 rpm
